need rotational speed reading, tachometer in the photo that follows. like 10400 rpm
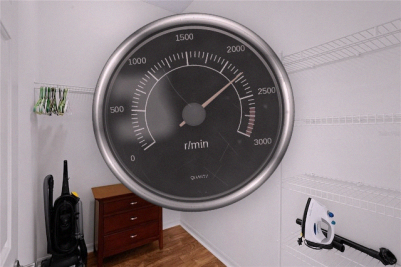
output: 2200 rpm
